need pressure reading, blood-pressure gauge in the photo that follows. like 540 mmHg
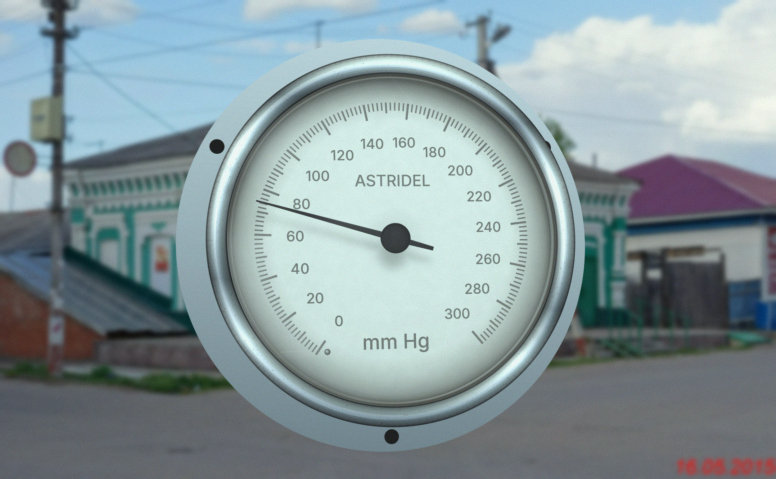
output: 74 mmHg
